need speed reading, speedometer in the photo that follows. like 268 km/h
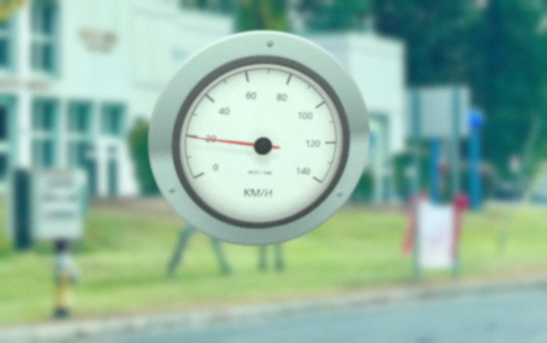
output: 20 km/h
